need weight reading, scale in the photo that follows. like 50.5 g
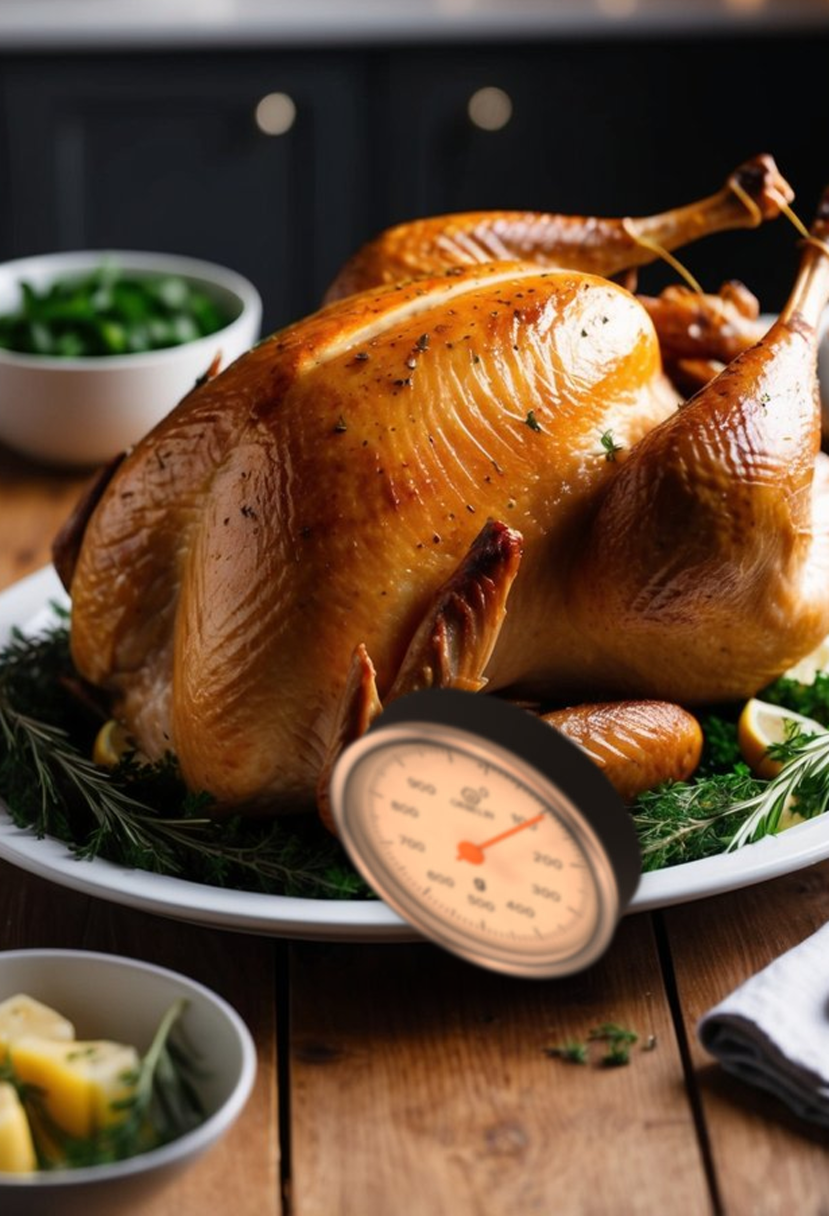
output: 100 g
